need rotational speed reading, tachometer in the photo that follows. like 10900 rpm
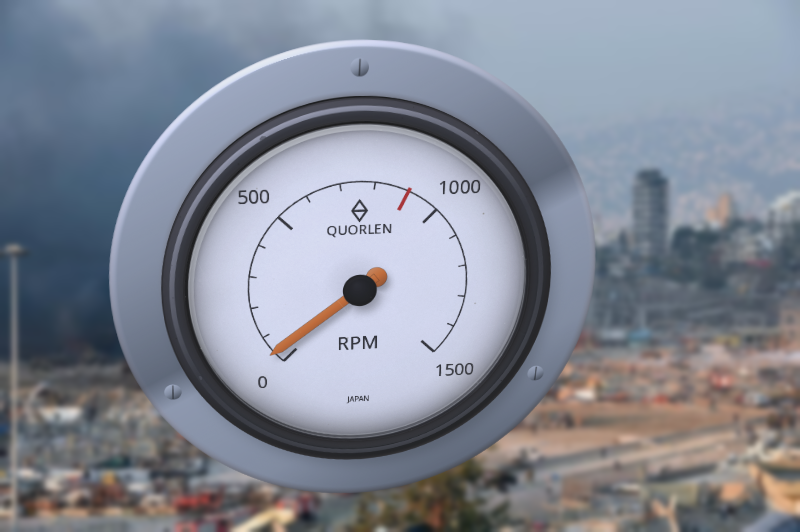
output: 50 rpm
